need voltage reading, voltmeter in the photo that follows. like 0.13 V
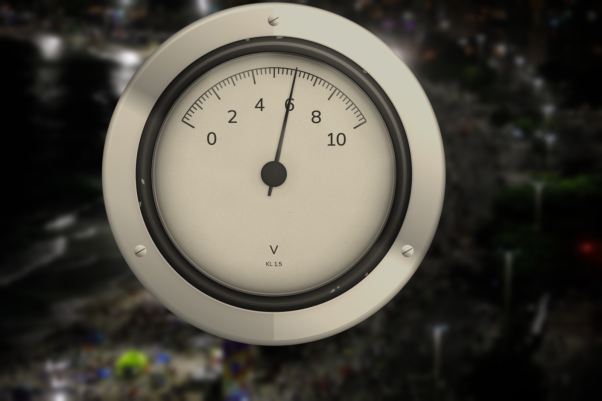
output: 6 V
